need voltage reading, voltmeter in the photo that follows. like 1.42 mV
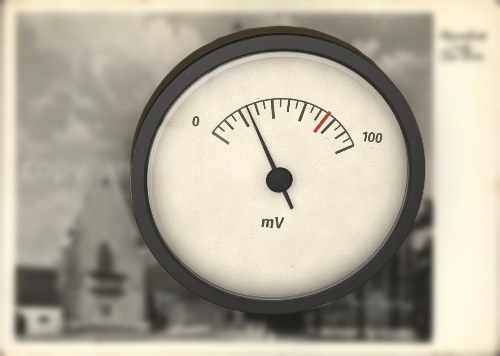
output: 25 mV
